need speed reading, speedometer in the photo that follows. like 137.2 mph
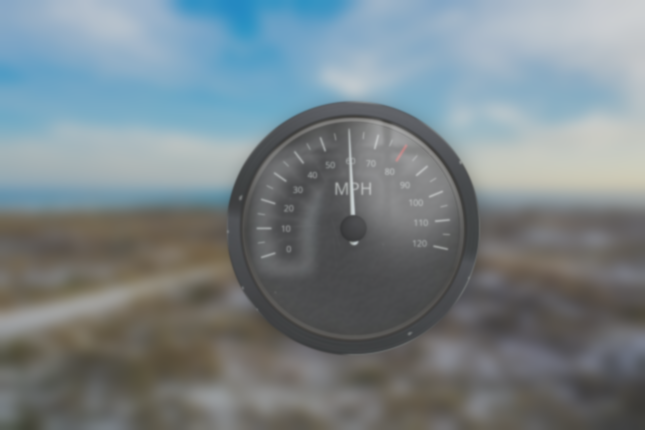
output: 60 mph
